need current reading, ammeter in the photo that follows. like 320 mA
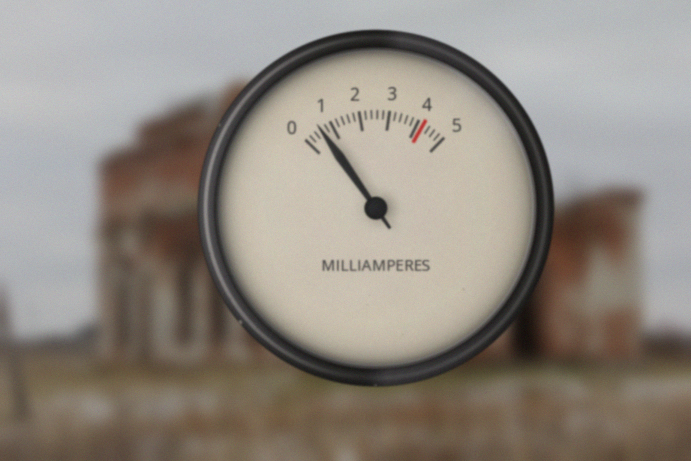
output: 0.6 mA
